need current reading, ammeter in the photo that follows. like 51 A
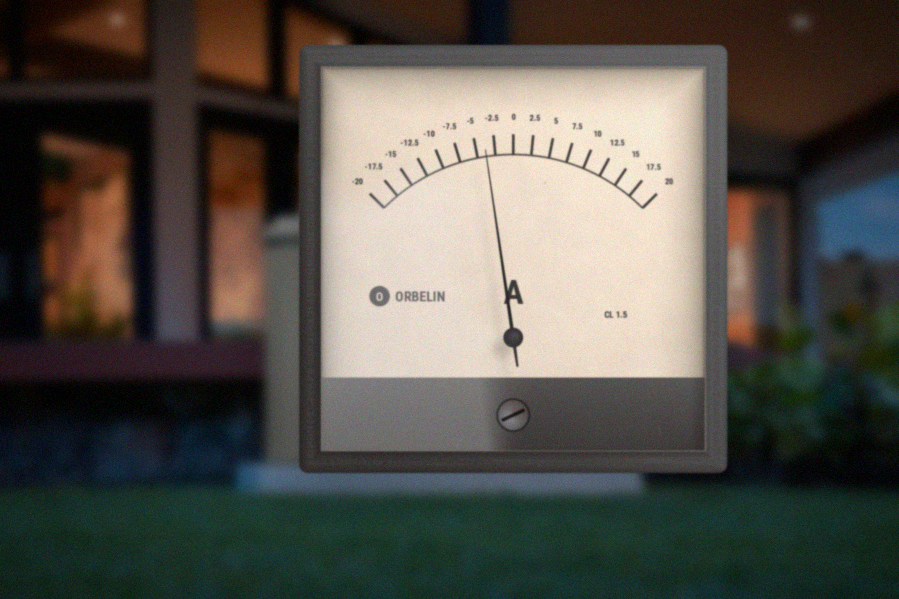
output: -3.75 A
